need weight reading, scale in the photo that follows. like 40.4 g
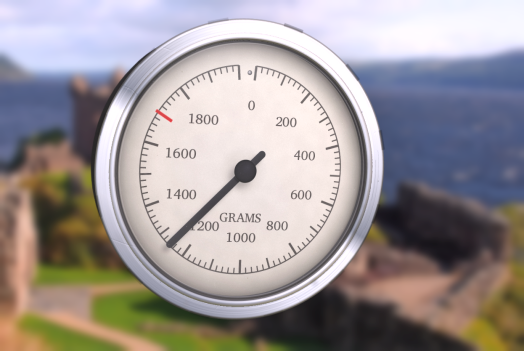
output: 1260 g
